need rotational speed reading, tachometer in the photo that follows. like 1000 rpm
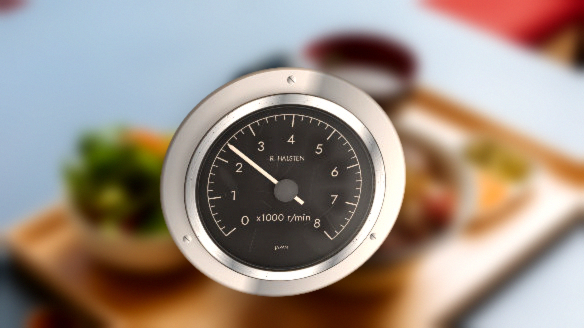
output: 2400 rpm
